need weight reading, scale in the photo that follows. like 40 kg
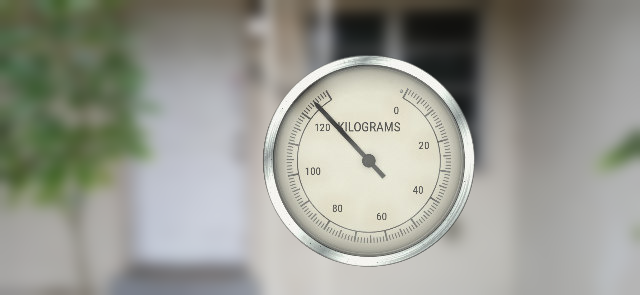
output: 125 kg
